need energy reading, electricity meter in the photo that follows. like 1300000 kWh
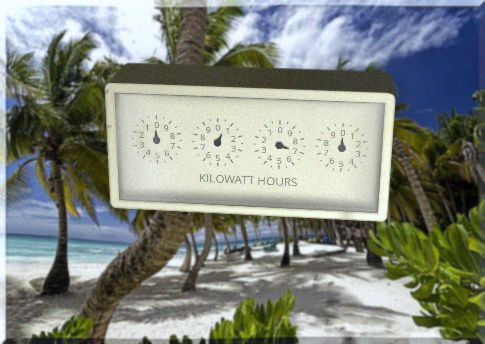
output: 70 kWh
